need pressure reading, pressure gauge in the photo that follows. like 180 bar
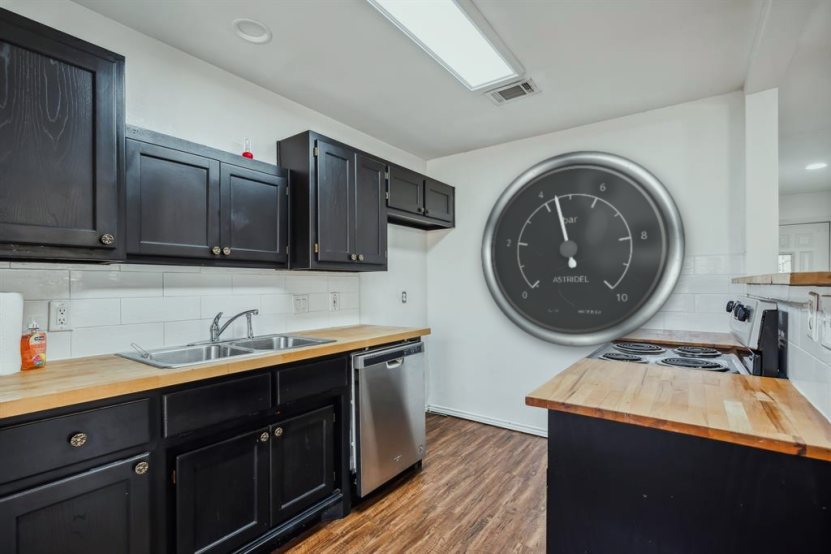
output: 4.5 bar
